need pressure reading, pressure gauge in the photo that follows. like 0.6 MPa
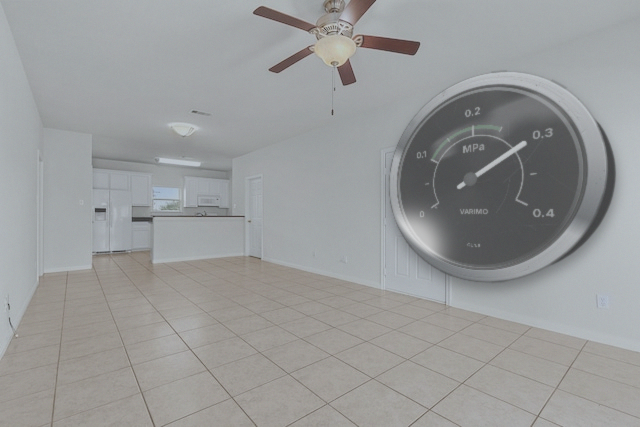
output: 0.3 MPa
